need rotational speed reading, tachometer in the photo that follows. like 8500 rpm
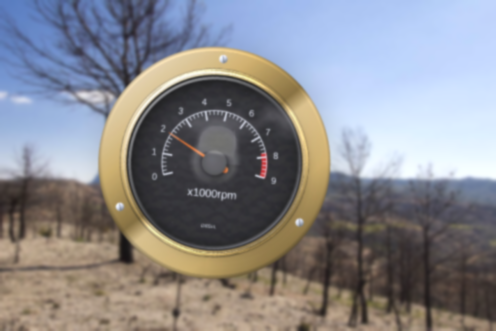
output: 2000 rpm
